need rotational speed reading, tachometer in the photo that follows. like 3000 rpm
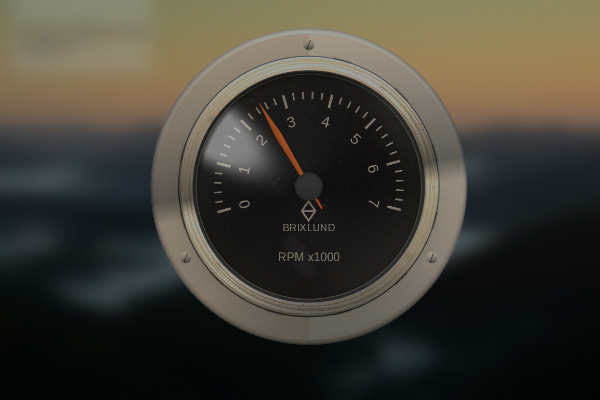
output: 2500 rpm
